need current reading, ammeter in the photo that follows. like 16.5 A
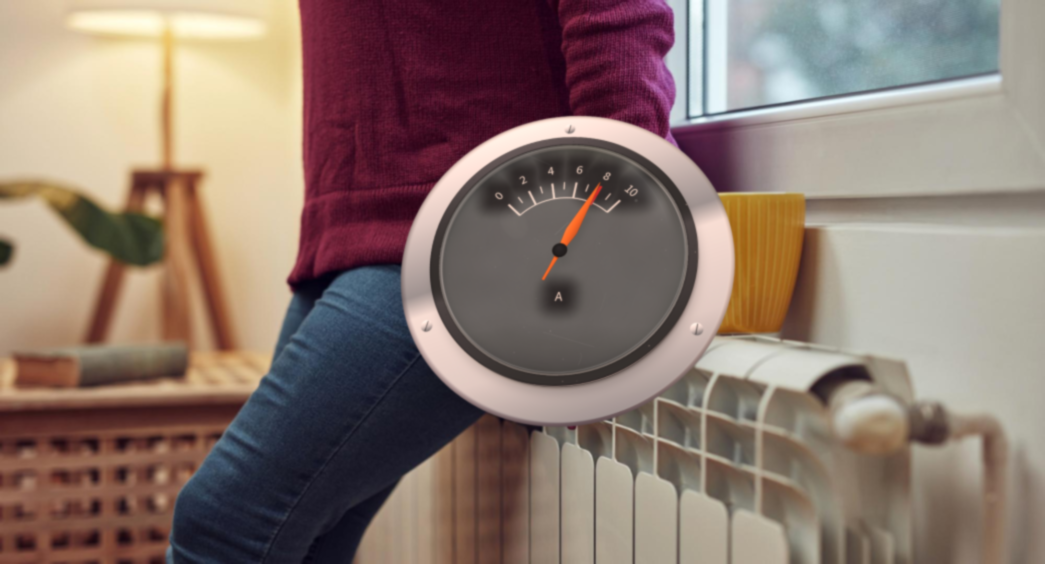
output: 8 A
